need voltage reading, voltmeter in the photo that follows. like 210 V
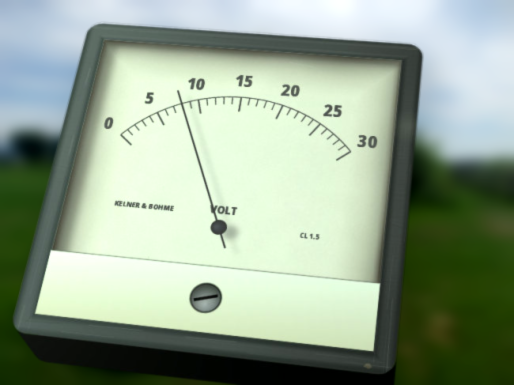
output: 8 V
